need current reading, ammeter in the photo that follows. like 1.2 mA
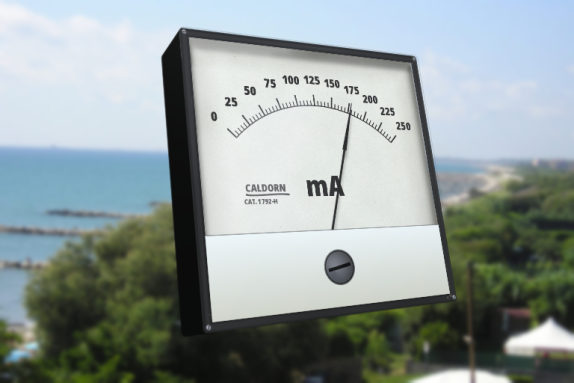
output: 175 mA
